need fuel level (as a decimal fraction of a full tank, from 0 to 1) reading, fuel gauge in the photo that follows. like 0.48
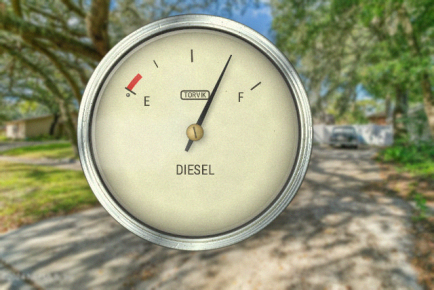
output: 0.75
